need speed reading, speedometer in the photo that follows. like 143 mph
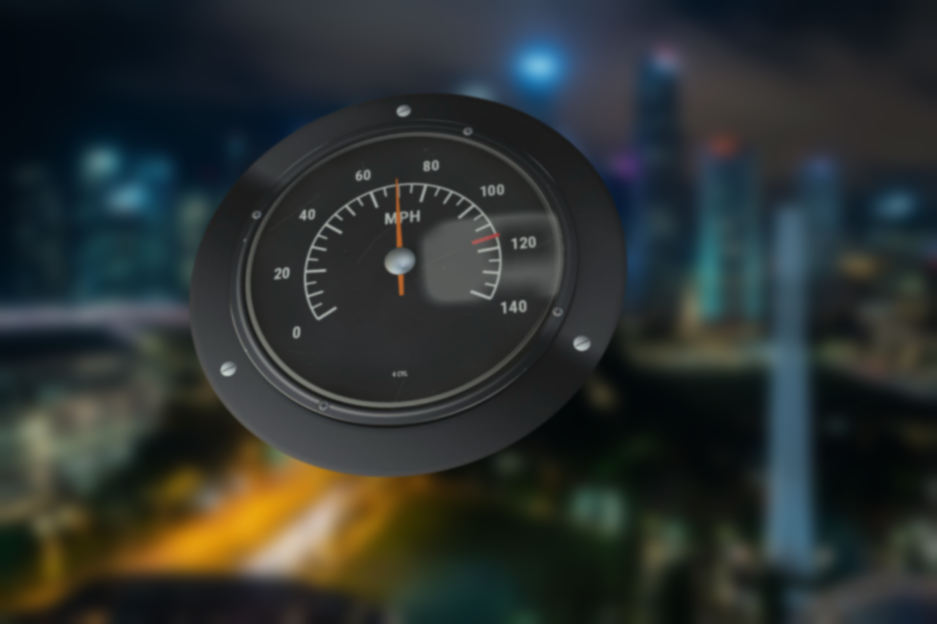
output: 70 mph
